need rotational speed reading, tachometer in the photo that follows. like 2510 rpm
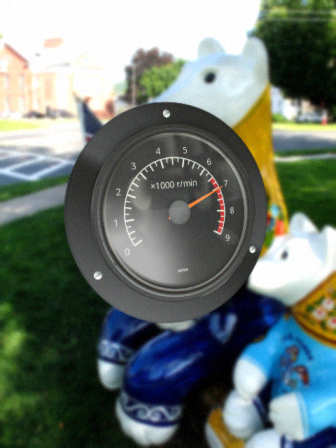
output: 7000 rpm
